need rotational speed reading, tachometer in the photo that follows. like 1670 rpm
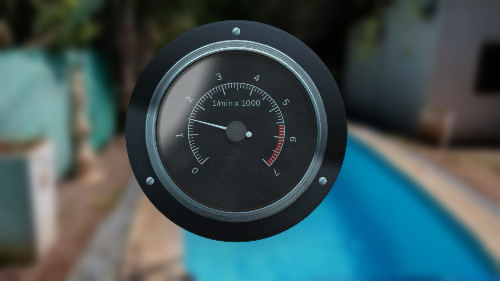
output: 1500 rpm
